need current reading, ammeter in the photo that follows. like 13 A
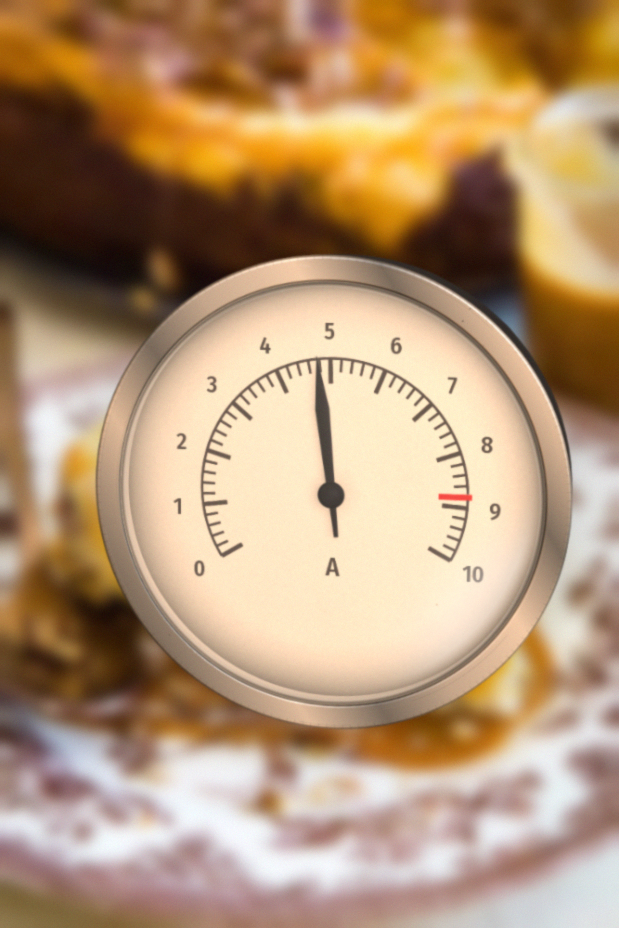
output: 4.8 A
